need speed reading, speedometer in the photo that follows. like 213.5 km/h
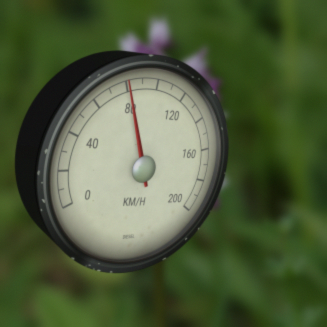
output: 80 km/h
